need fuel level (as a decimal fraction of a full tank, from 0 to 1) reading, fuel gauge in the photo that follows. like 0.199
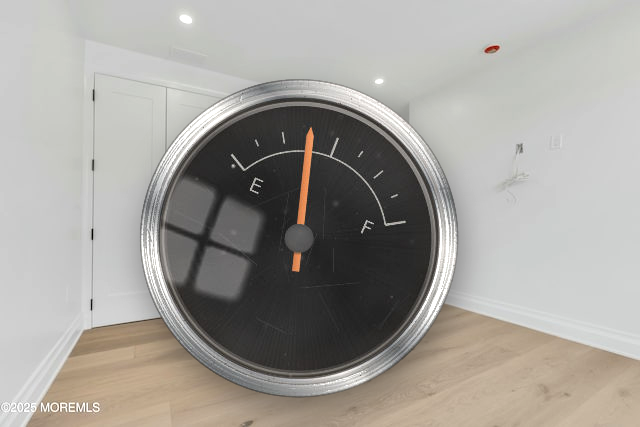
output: 0.375
